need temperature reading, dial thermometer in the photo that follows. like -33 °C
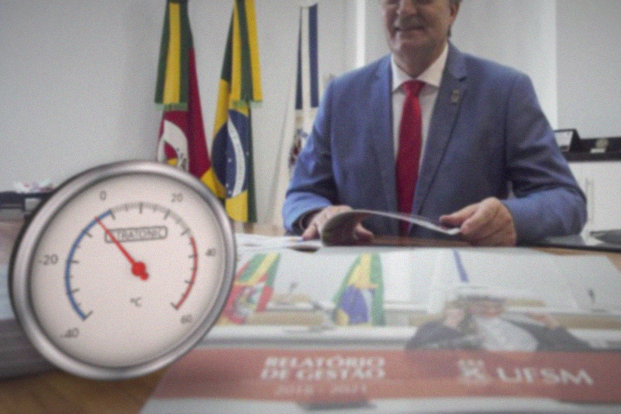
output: -5 °C
